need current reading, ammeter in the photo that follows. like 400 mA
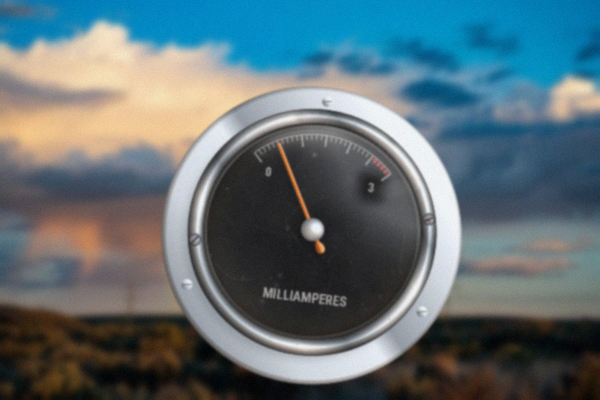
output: 0.5 mA
